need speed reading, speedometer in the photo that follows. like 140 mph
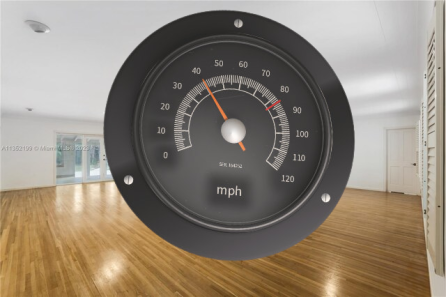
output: 40 mph
